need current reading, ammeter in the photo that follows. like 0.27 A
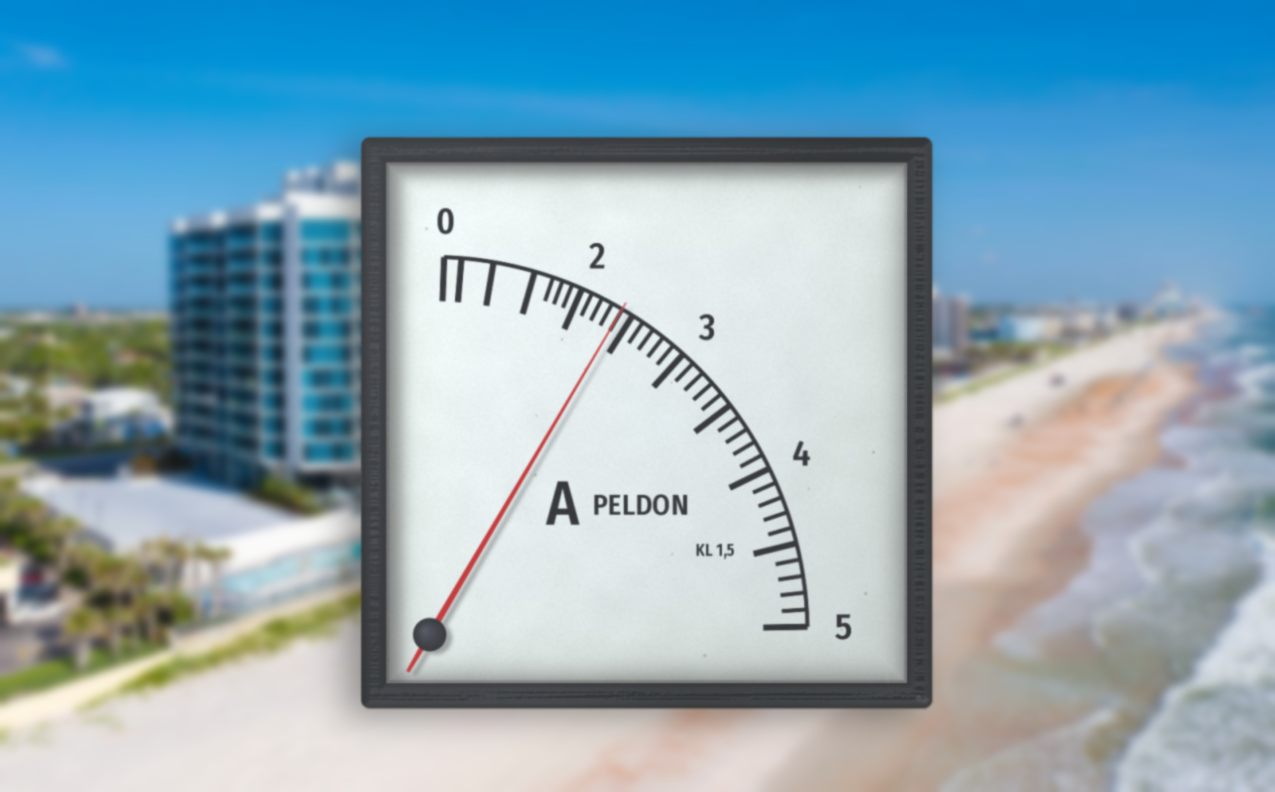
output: 2.4 A
